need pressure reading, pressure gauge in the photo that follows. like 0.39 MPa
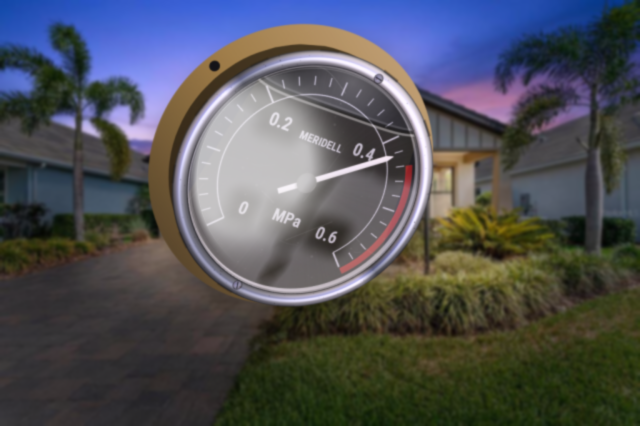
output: 0.42 MPa
